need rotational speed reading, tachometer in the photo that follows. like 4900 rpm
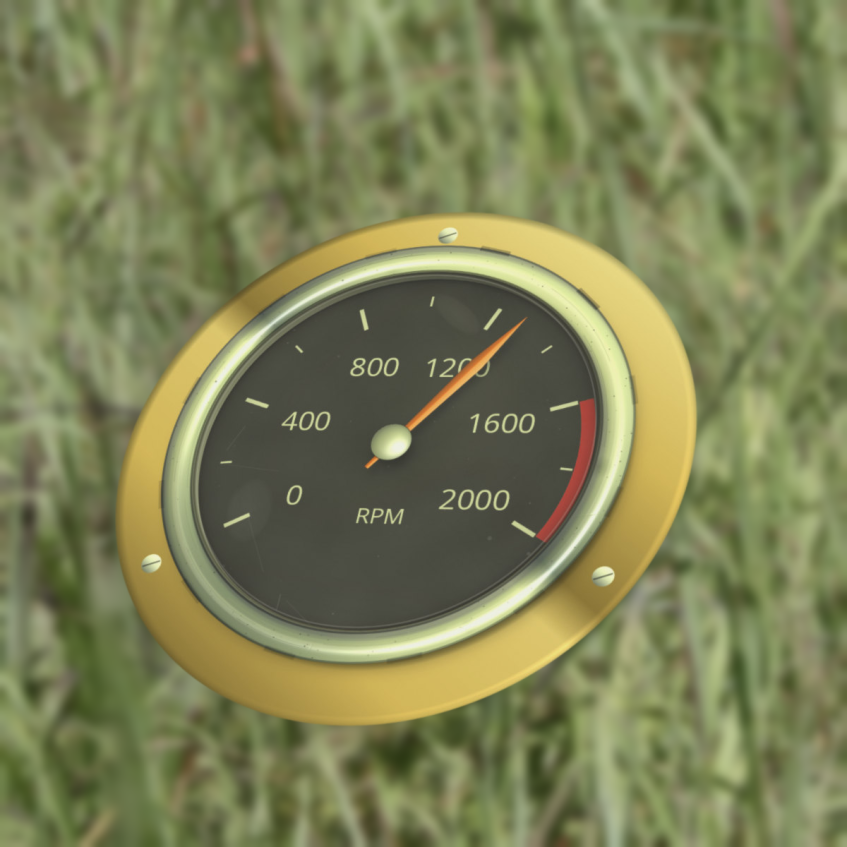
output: 1300 rpm
